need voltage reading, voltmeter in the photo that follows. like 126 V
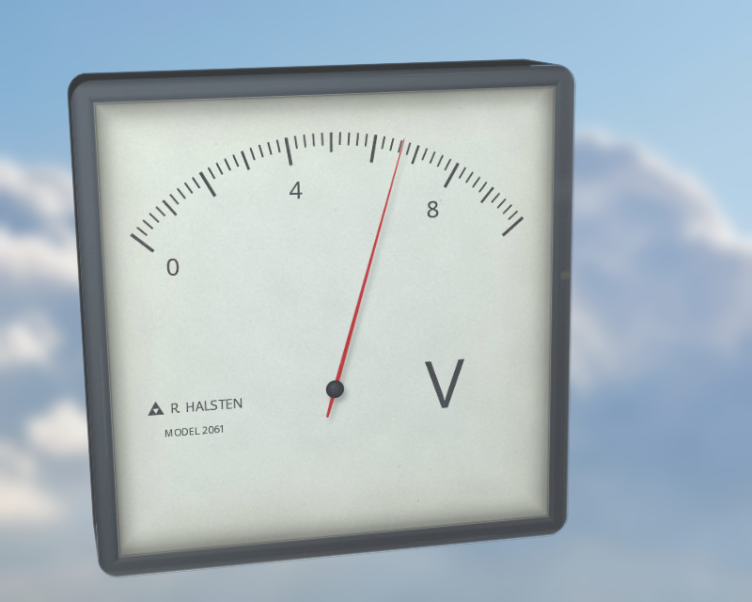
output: 6.6 V
